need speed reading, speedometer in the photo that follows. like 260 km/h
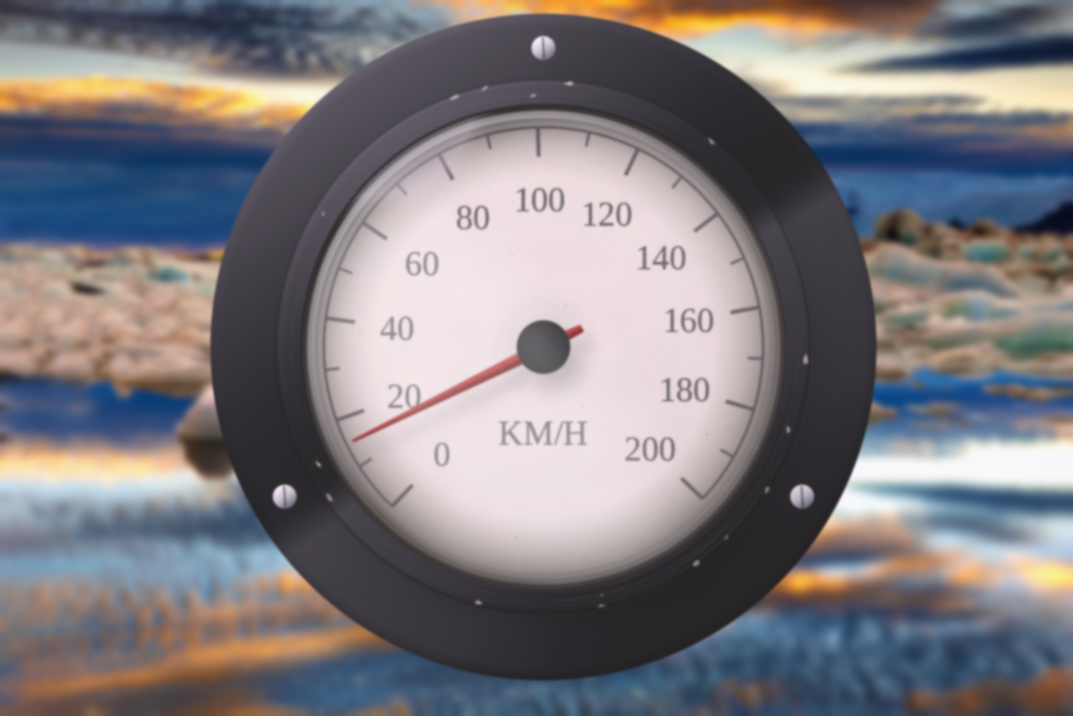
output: 15 km/h
